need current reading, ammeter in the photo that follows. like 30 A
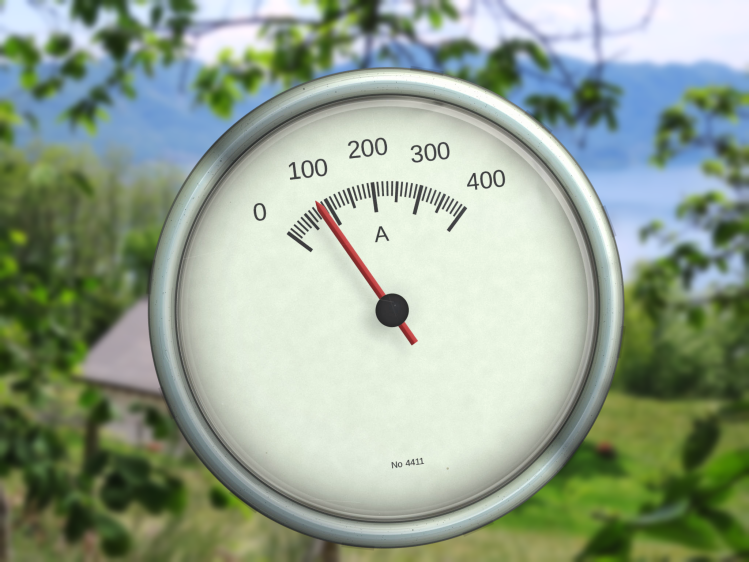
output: 80 A
